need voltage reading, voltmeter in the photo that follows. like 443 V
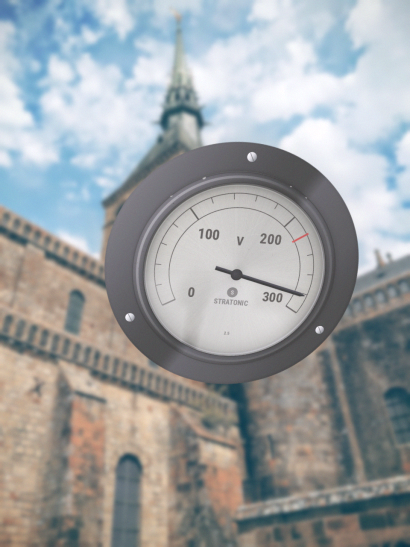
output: 280 V
